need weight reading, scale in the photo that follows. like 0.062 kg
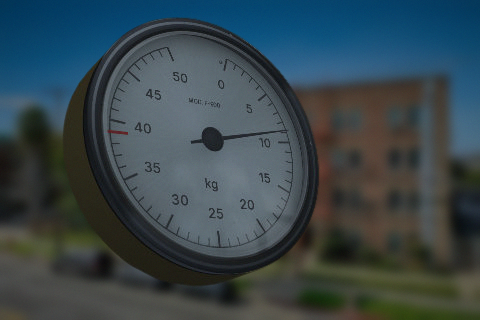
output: 9 kg
